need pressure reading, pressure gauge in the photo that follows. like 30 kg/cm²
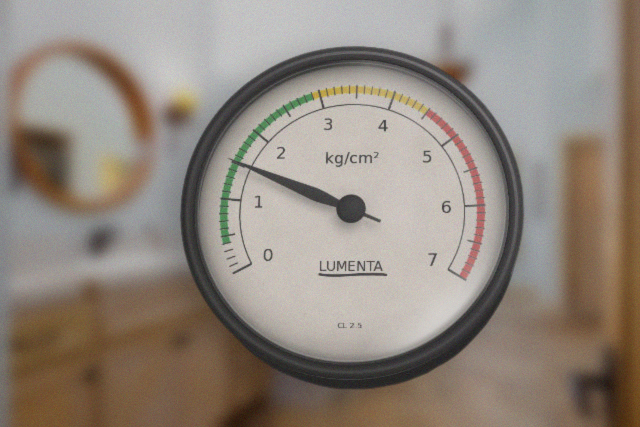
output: 1.5 kg/cm²
